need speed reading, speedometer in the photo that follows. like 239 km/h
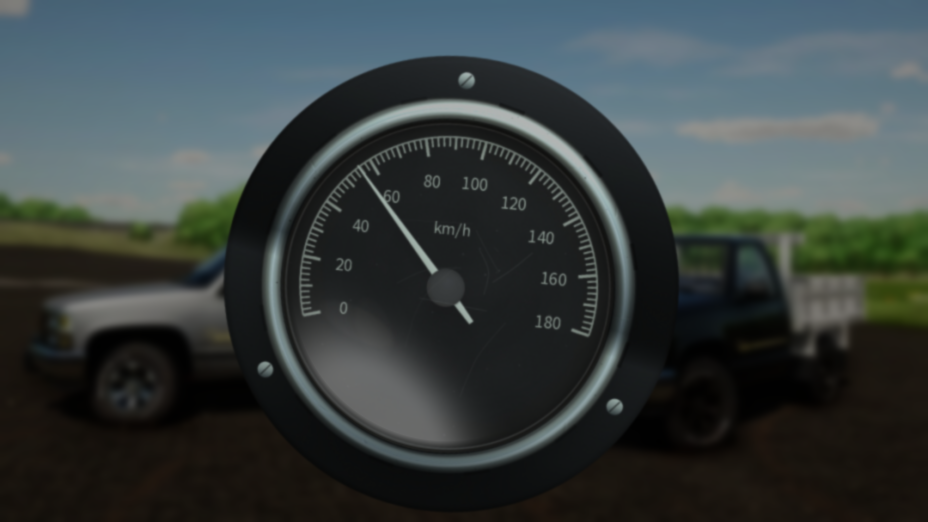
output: 56 km/h
